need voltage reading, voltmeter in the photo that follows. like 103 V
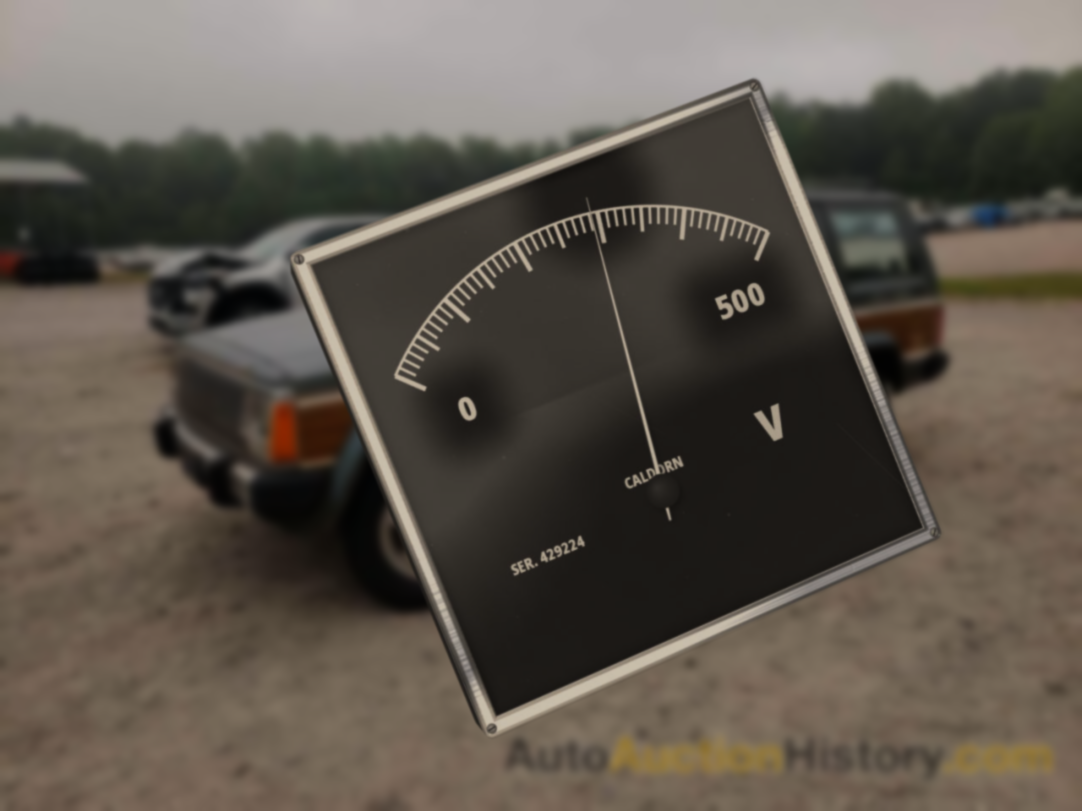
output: 290 V
